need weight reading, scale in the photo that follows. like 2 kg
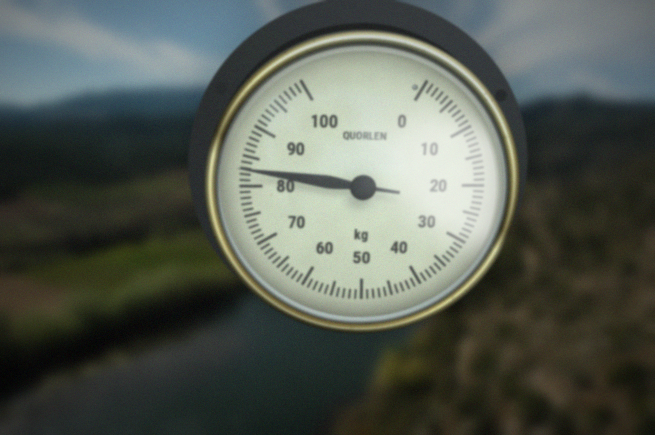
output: 83 kg
